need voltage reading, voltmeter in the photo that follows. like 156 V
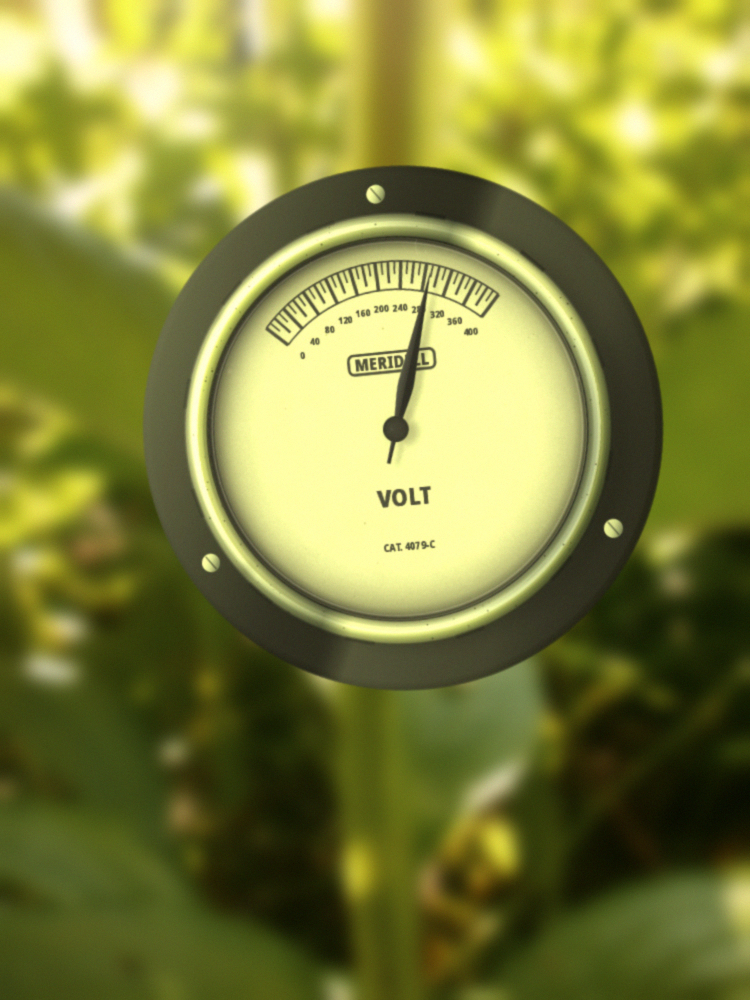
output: 290 V
